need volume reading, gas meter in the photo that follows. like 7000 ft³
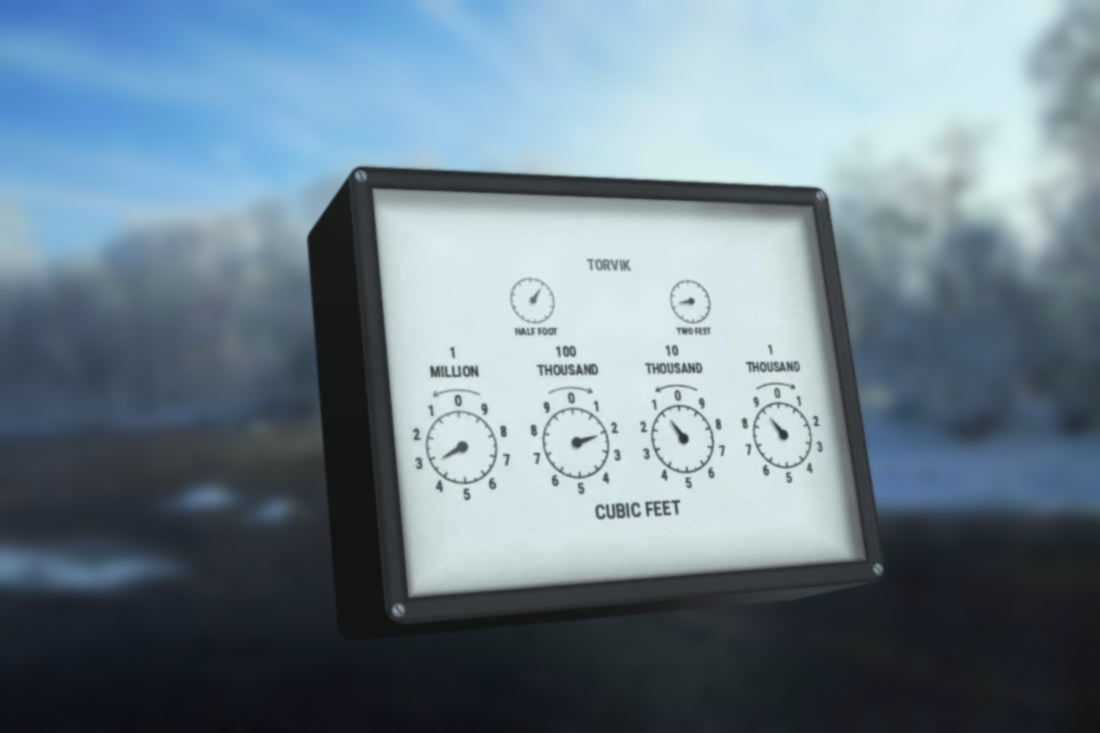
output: 320900 ft³
